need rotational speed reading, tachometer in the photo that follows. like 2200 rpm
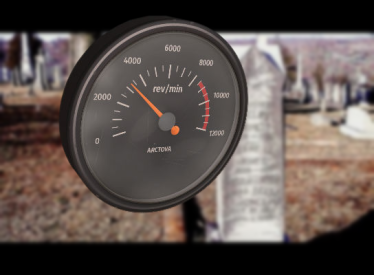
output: 3250 rpm
